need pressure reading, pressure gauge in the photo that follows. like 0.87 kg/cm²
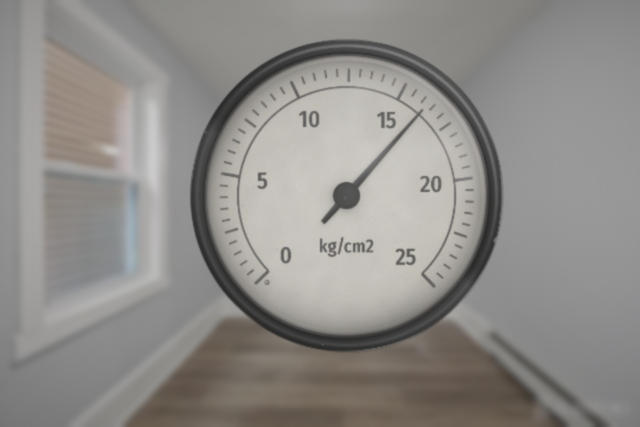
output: 16.25 kg/cm²
